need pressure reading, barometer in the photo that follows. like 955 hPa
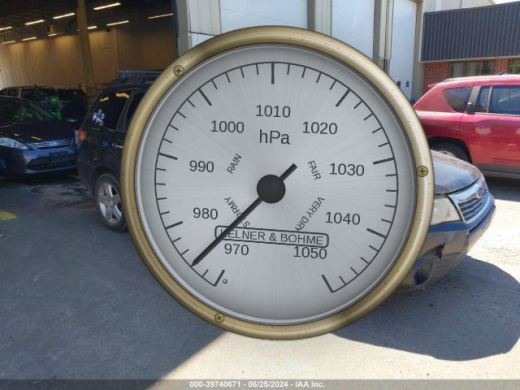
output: 974 hPa
